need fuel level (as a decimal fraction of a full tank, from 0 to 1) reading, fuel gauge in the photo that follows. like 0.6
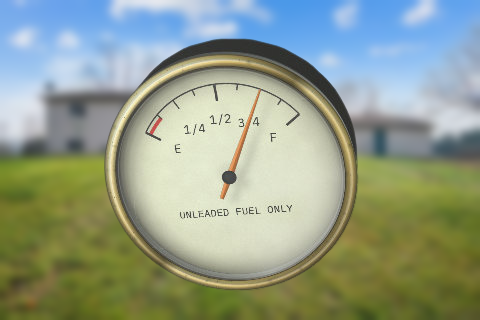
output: 0.75
